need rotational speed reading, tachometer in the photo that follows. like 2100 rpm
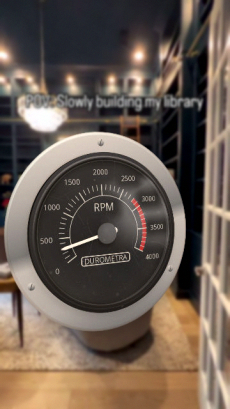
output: 300 rpm
